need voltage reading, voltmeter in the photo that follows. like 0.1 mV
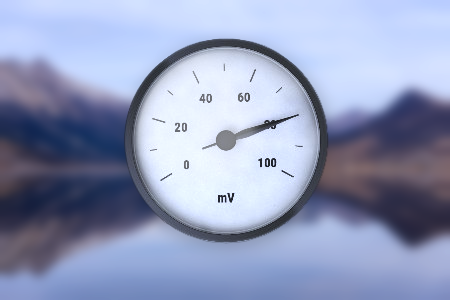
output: 80 mV
